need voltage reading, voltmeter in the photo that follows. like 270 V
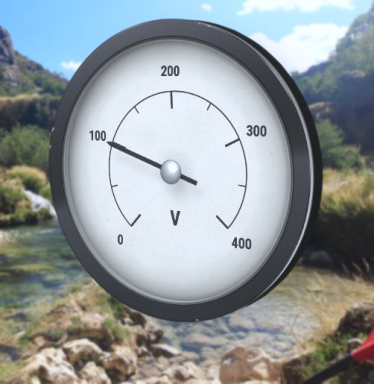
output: 100 V
